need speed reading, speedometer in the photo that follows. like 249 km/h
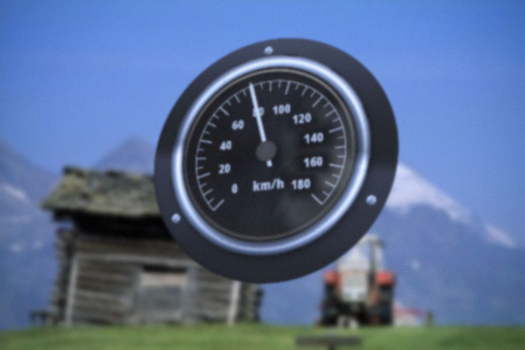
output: 80 km/h
